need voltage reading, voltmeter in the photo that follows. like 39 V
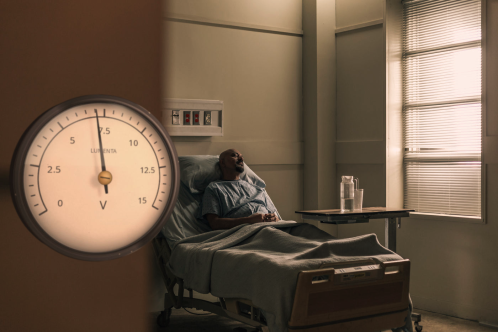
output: 7 V
